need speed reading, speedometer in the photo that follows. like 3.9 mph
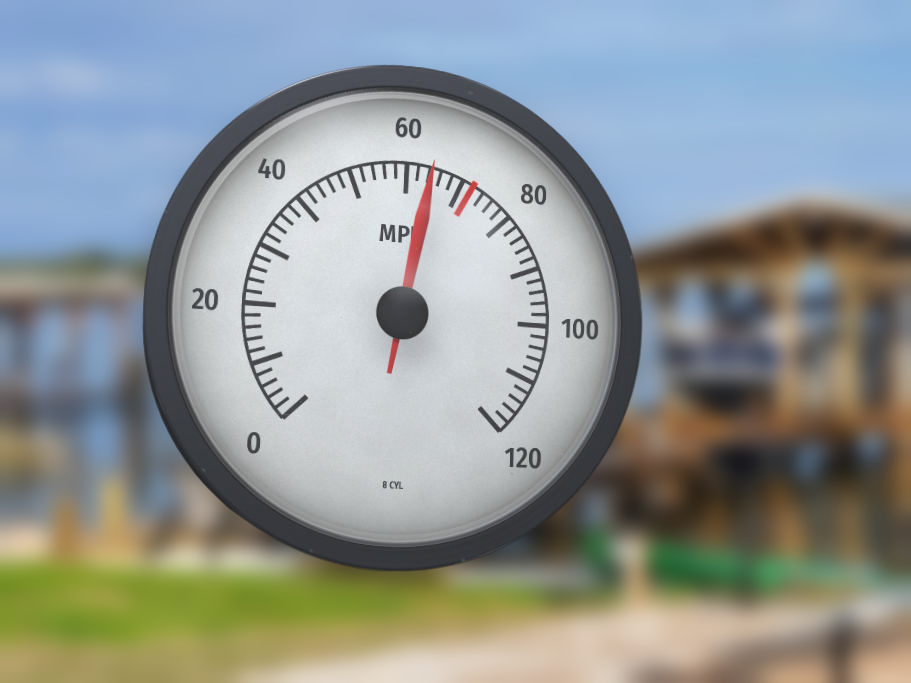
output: 64 mph
